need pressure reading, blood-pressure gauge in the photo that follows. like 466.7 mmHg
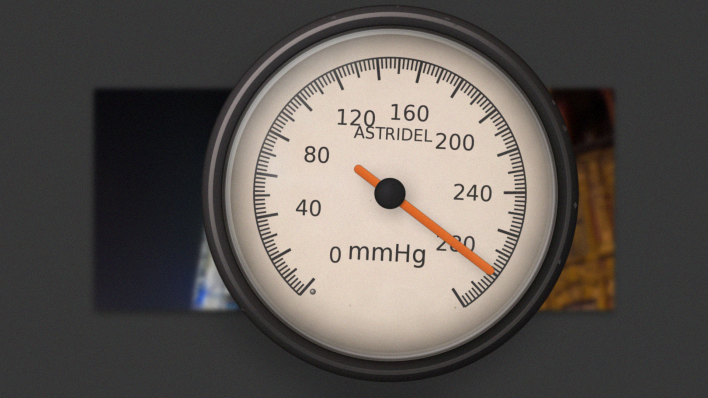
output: 280 mmHg
